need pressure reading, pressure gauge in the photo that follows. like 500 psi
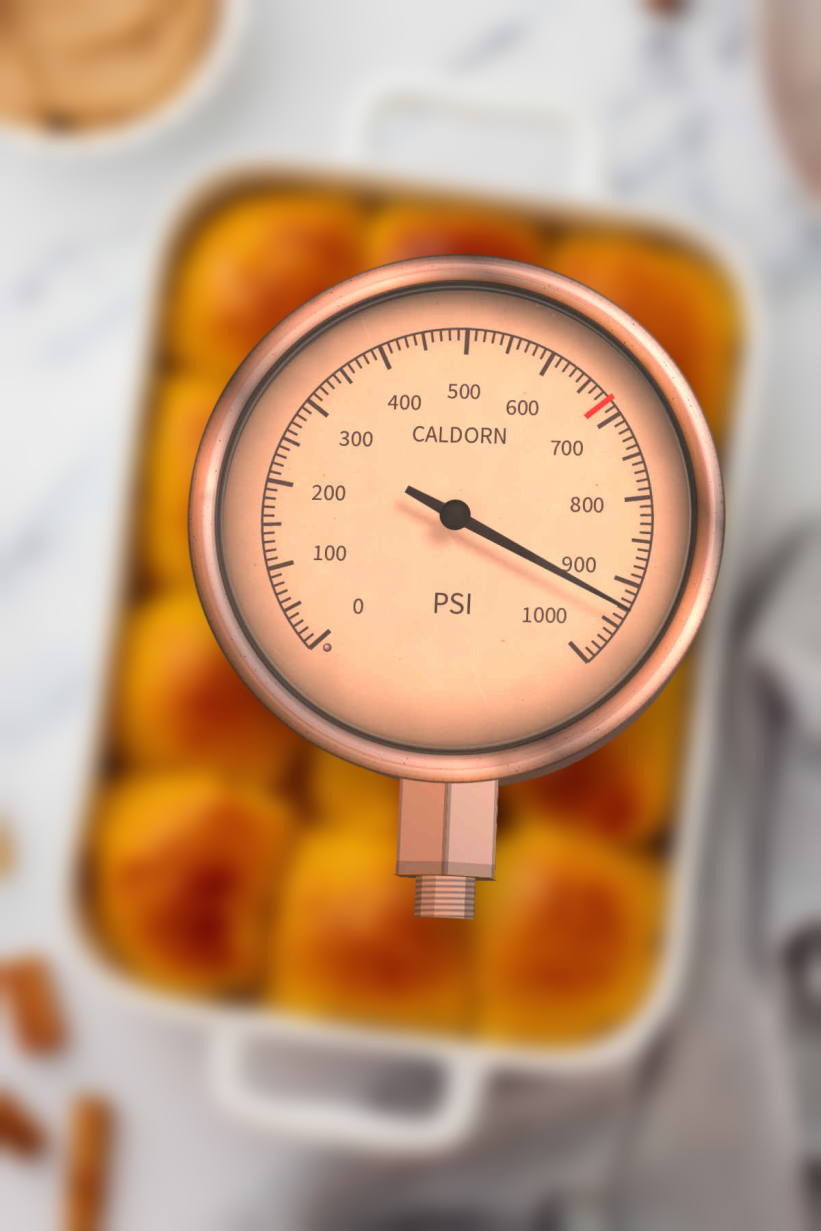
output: 930 psi
